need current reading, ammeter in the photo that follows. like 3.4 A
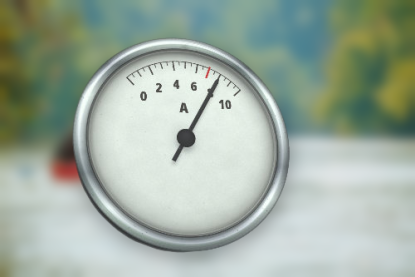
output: 8 A
